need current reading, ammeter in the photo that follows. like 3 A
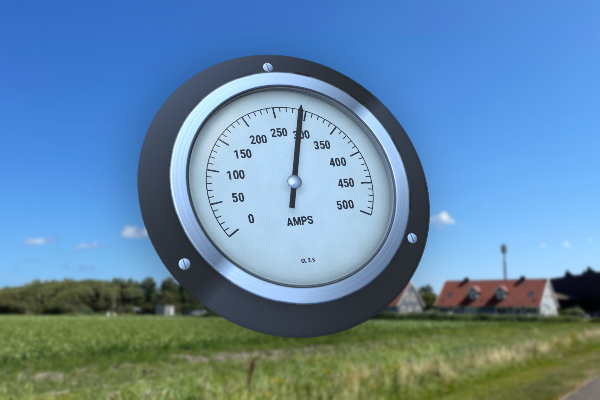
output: 290 A
